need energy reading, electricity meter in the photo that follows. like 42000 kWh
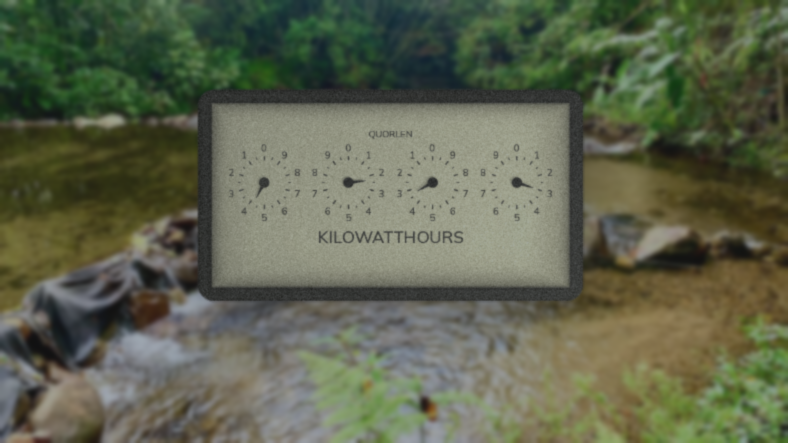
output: 4233 kWh
